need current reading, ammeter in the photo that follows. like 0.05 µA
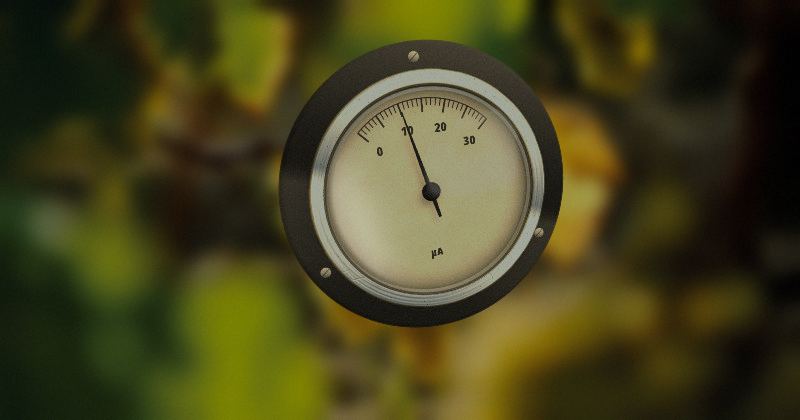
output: 10 µA
